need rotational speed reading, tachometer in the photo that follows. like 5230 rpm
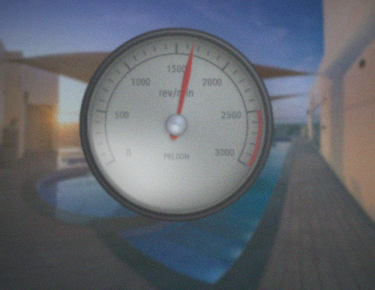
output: 1650 rpm
